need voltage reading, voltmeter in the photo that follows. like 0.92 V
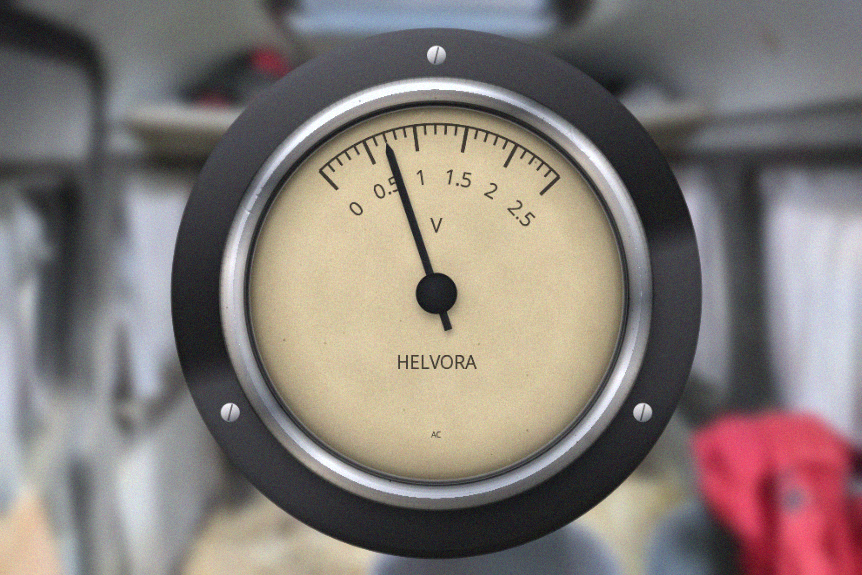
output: 0.7 V
